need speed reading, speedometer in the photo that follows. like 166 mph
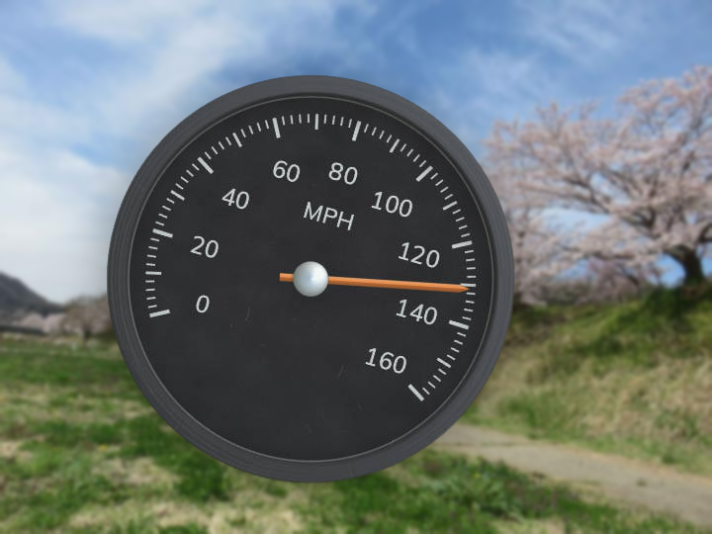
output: 131 mph
